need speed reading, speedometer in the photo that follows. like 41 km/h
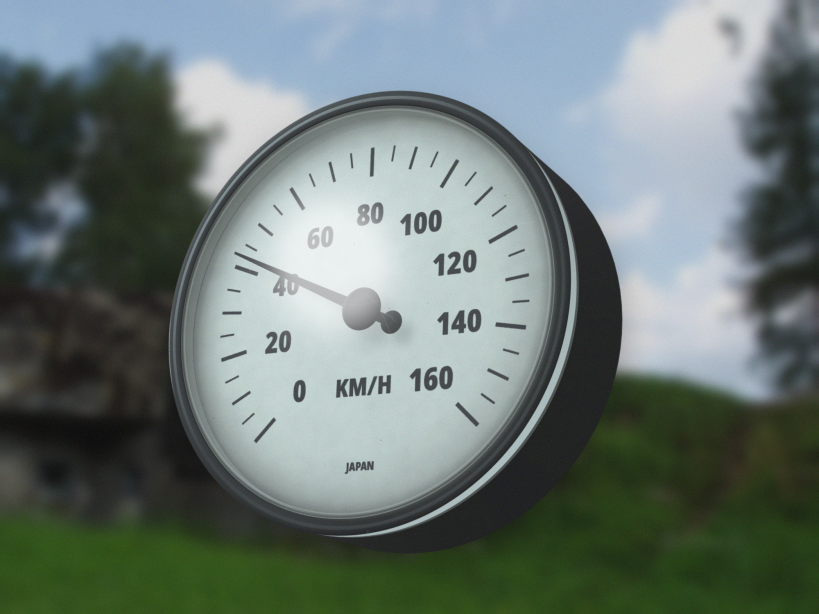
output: 42.5 km/h
